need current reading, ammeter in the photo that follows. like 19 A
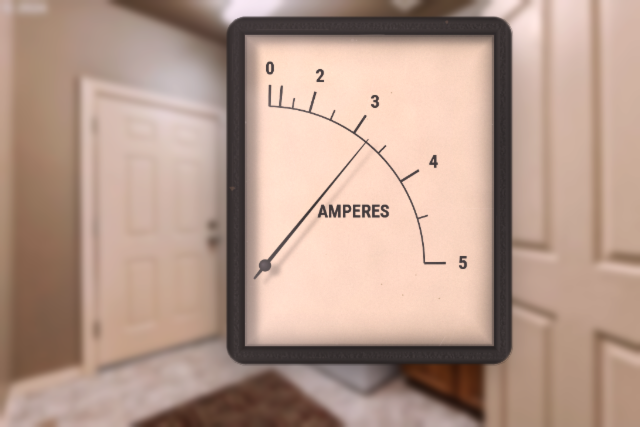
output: 3.25 A
